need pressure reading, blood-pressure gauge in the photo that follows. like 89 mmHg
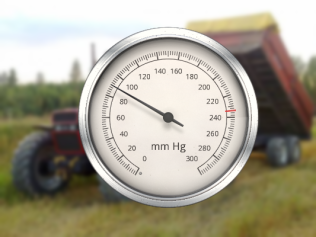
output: 90 mmHg
